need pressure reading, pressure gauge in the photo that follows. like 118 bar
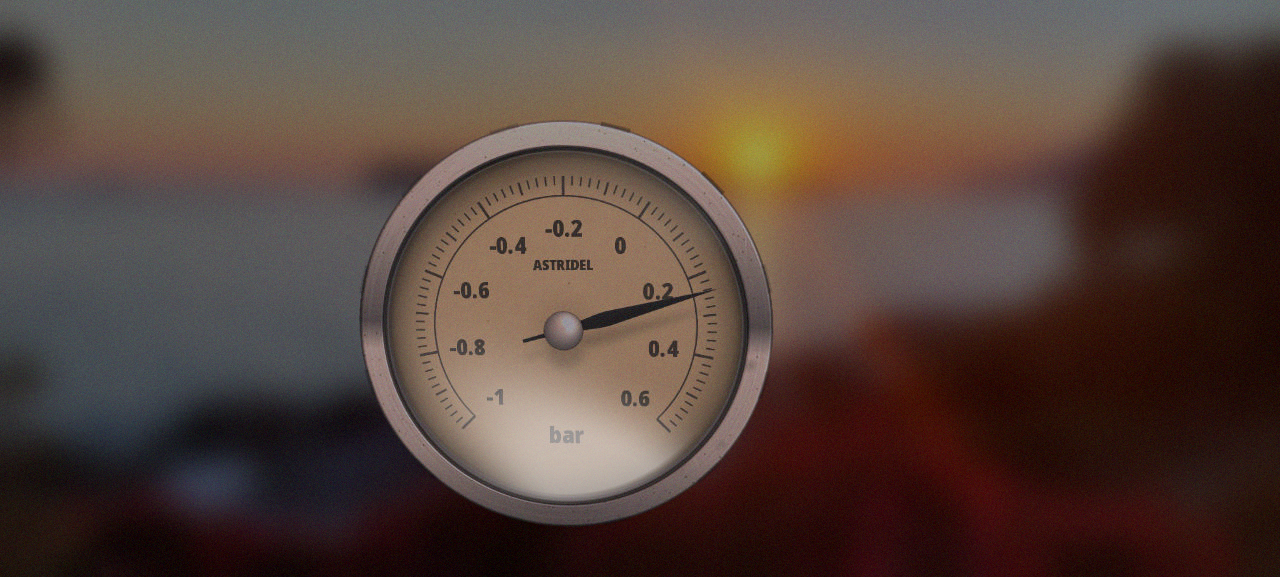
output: 0.24 bar
